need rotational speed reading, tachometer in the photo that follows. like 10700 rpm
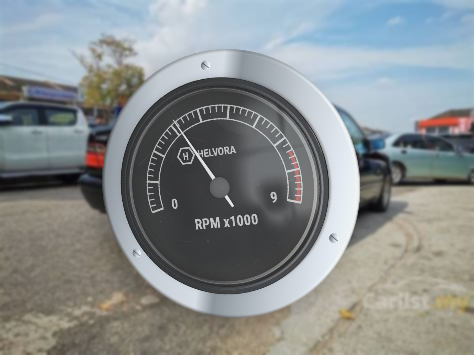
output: 3200 rpm
